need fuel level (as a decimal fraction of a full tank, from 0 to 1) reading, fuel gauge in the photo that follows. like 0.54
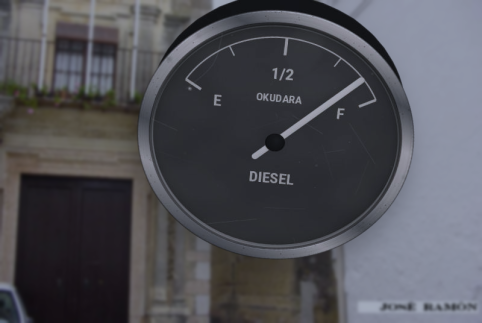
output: 0.875
